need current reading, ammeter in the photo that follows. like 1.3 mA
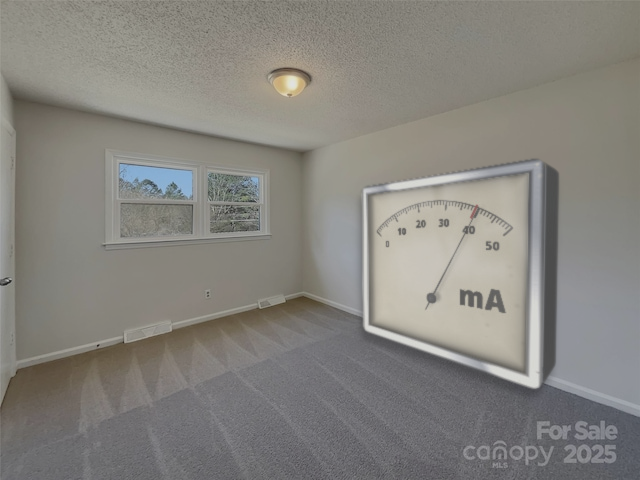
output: 40 mA
